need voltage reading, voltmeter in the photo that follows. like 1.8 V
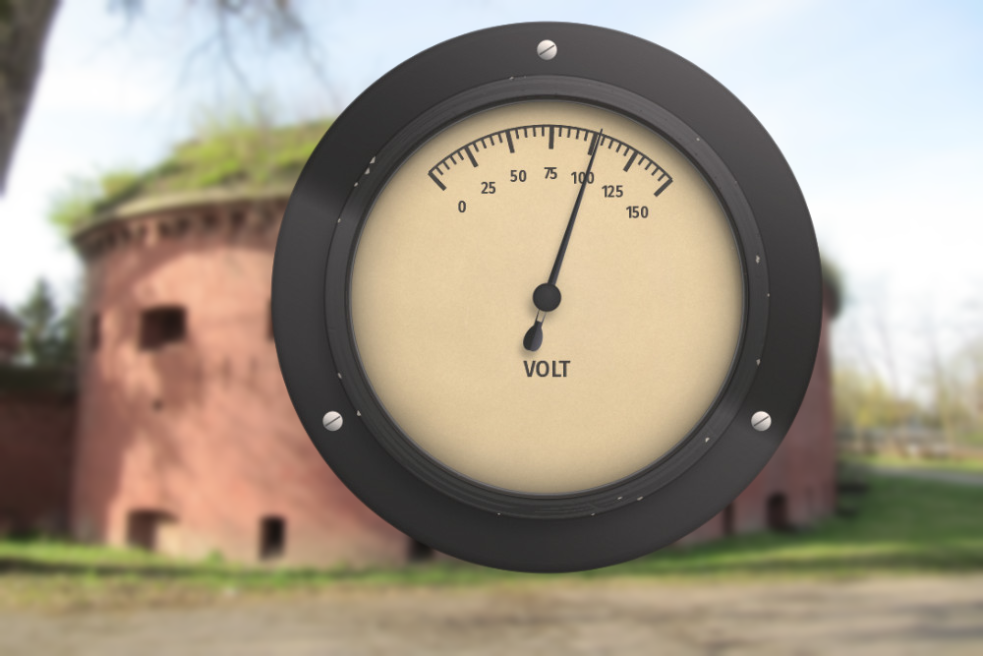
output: 102.5 V
